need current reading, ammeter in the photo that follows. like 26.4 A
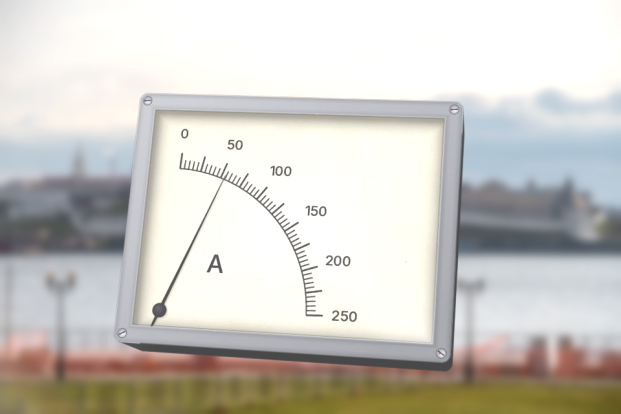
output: 55 A
